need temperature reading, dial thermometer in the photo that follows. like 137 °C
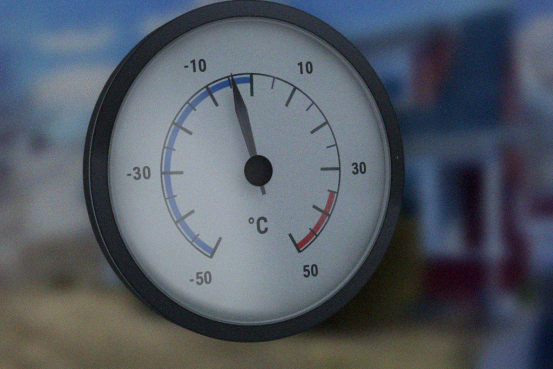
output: -5 °C
